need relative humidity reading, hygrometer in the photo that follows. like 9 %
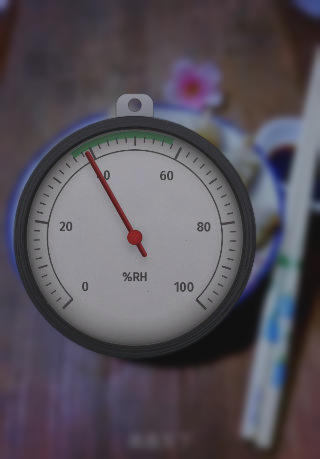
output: 39 %
